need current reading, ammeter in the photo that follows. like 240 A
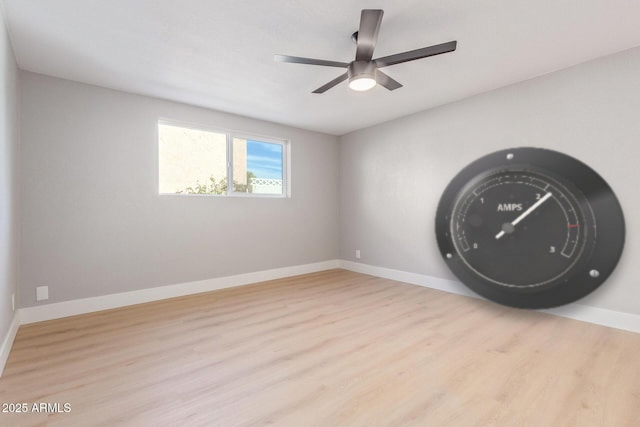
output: 2.1 A
